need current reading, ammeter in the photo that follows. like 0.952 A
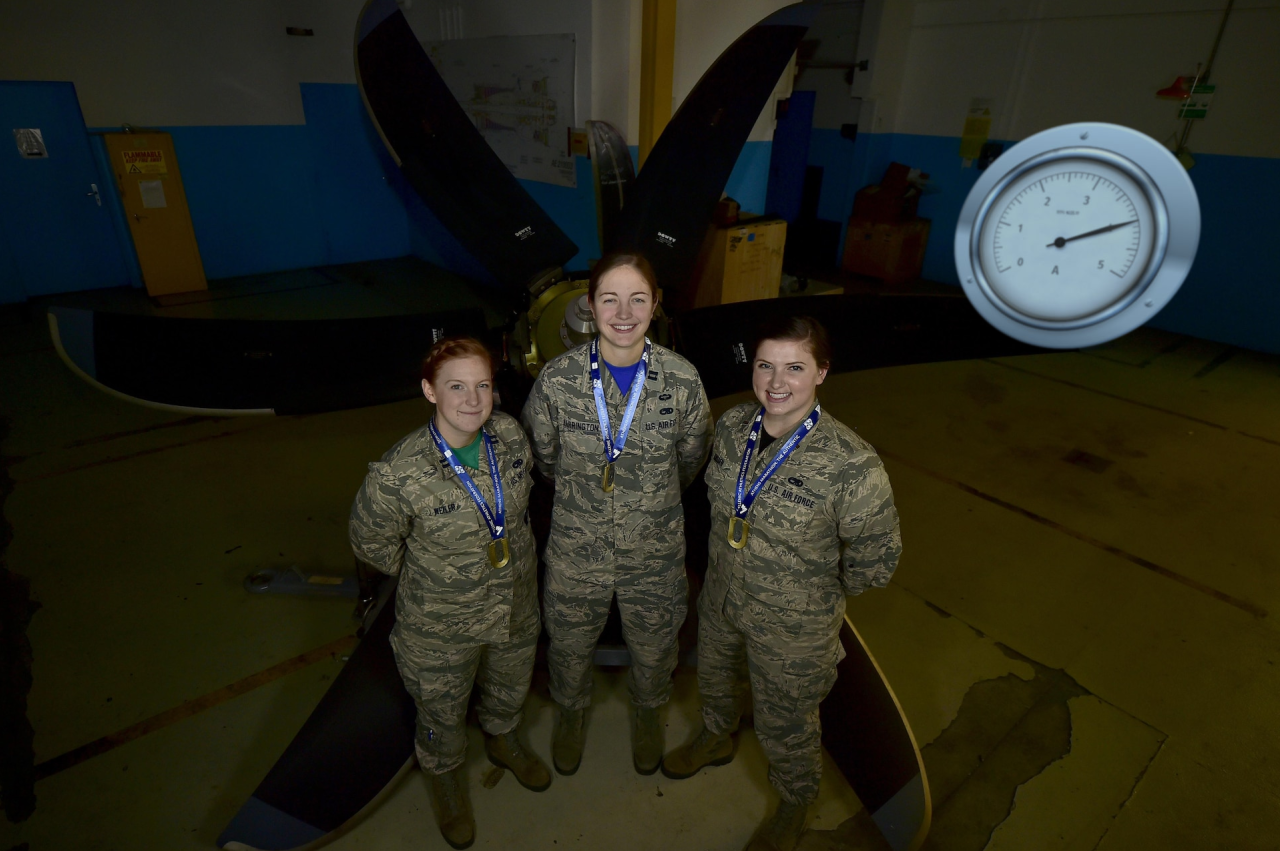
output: 4 A
